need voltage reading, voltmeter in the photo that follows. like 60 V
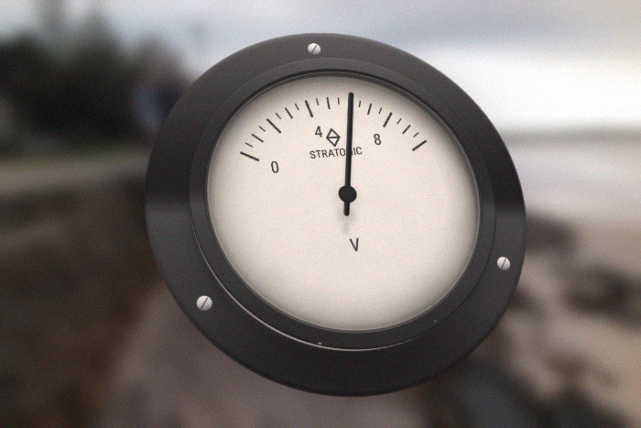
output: 6 V
